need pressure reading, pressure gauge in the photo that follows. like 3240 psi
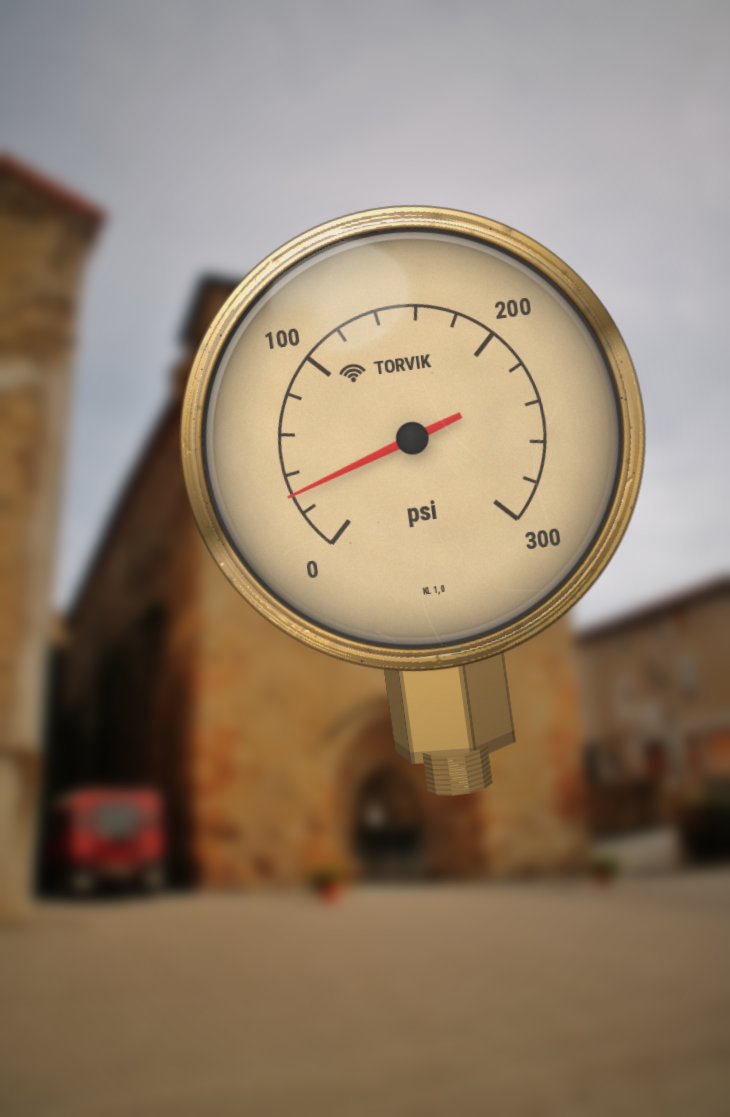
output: 30 psi
